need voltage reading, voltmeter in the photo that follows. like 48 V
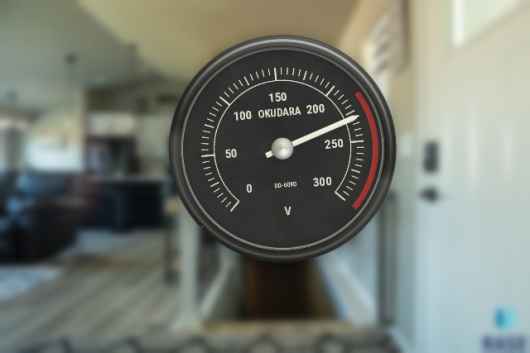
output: 230 V
